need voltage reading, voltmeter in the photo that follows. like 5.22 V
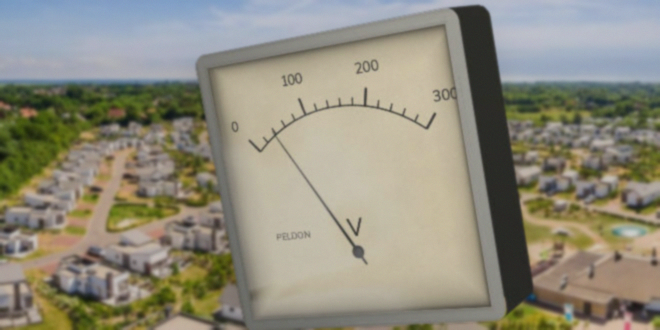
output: 40 V
